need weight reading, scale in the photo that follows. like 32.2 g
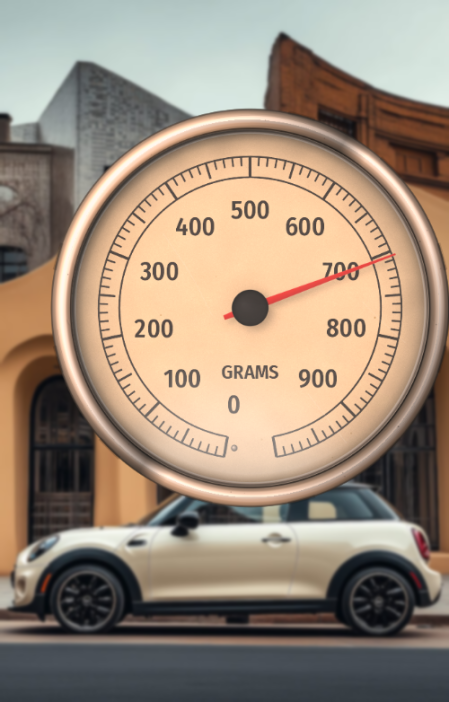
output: 705 g
